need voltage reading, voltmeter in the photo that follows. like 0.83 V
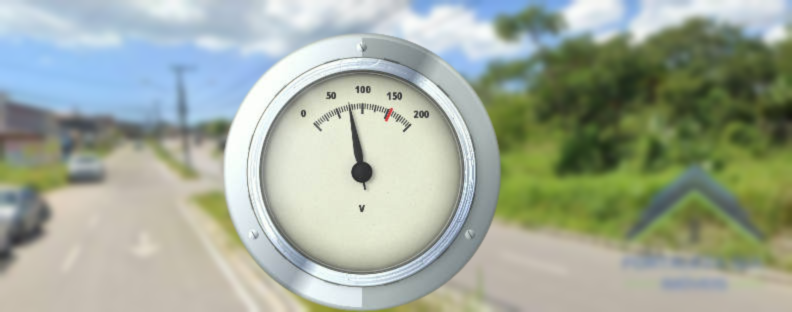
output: 75 V
